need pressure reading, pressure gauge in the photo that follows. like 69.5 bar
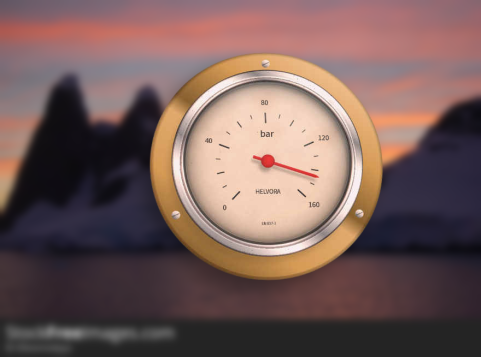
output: 145 bar
